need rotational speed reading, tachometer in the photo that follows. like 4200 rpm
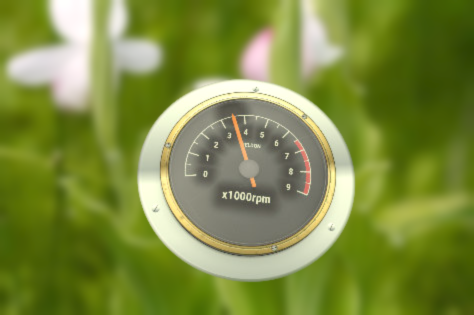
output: 3500 rpm
